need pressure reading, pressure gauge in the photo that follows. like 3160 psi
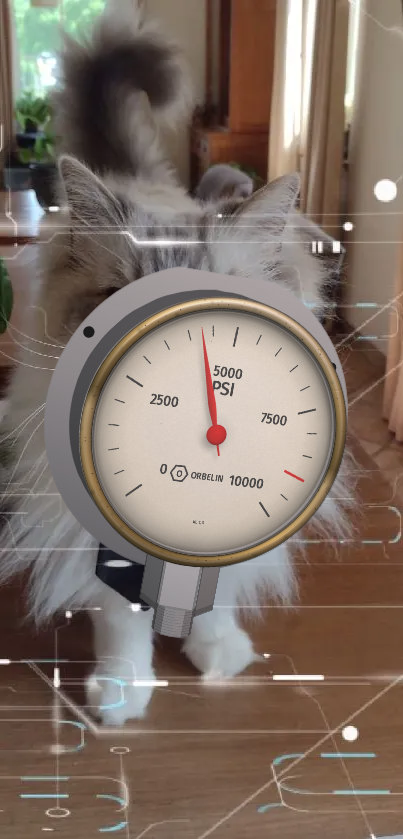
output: 4250 psi
